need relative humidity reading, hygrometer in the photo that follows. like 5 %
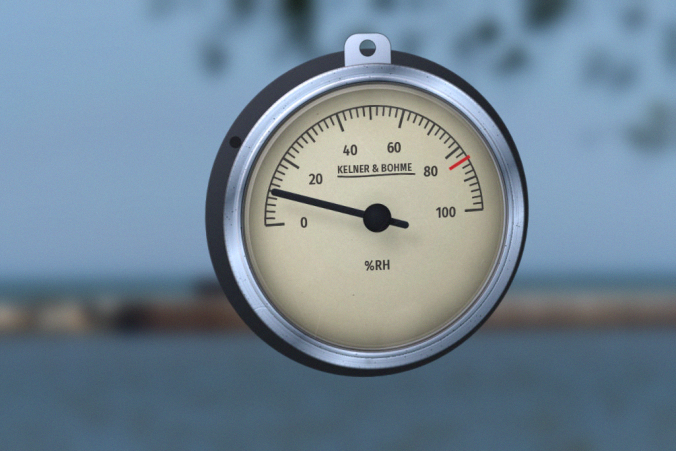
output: 10 %
